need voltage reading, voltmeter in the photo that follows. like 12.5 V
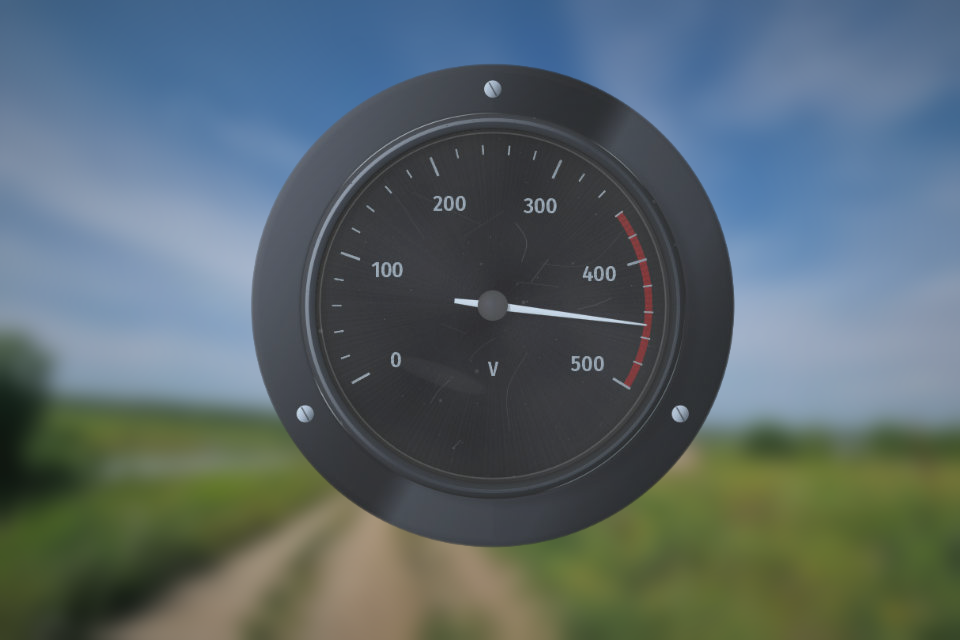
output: 450 V
